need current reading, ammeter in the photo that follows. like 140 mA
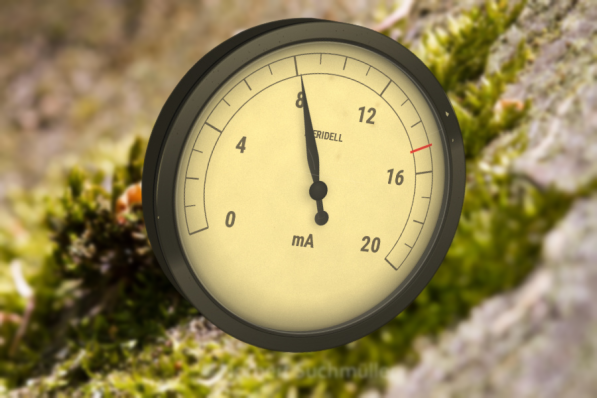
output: 8 mA
